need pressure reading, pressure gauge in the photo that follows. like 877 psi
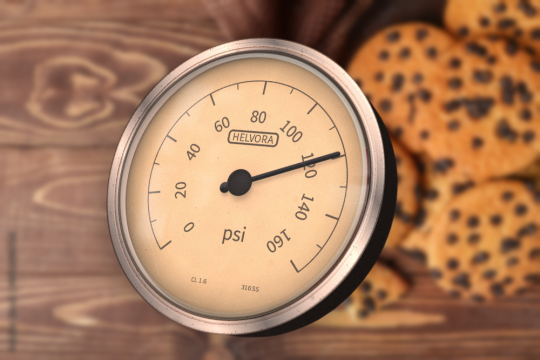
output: 120 psi
